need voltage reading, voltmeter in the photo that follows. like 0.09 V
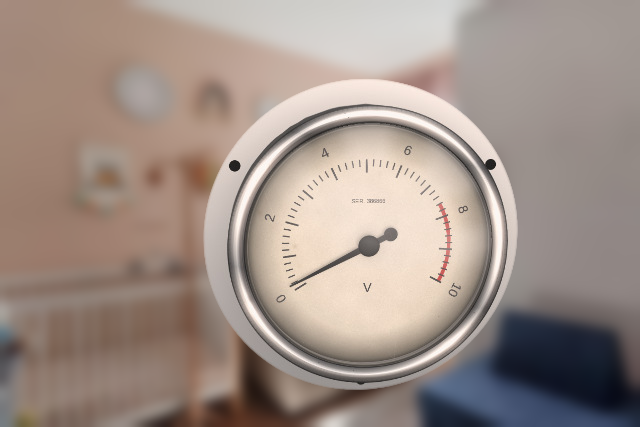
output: 0.2 V
